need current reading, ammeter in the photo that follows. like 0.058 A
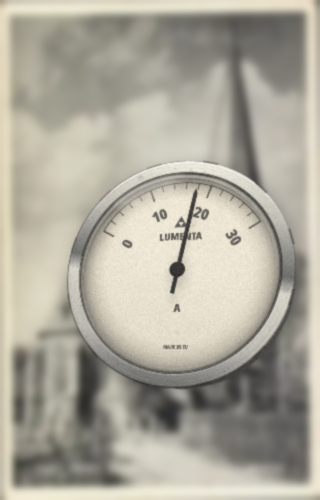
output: 18 A
